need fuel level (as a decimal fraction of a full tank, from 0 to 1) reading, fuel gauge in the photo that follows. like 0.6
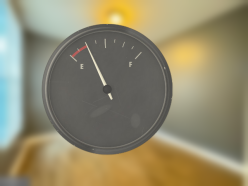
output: 0.25
